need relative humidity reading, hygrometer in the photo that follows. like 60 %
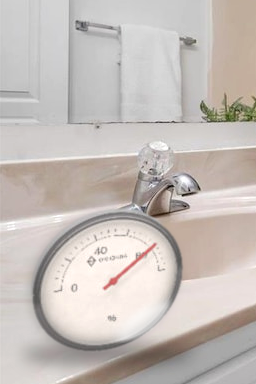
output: 80 %
